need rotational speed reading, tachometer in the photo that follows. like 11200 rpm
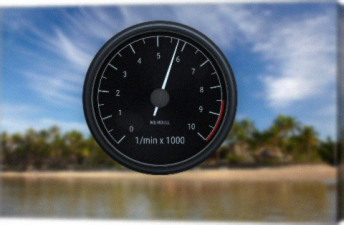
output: 5750 rpm
